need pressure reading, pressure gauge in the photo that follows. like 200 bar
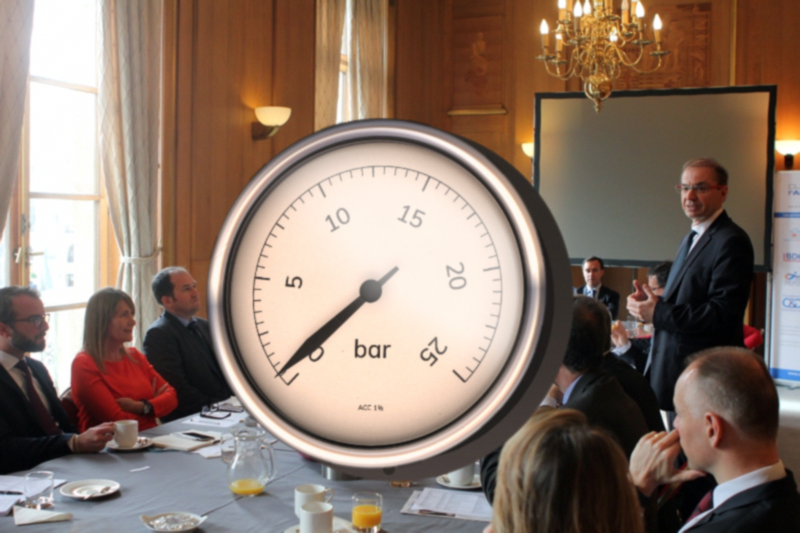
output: 0.5 bar
